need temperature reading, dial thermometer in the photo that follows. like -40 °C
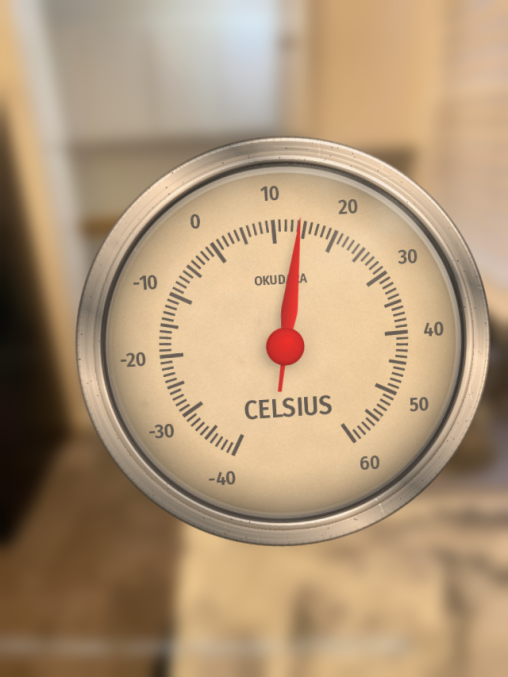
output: 14 °C
